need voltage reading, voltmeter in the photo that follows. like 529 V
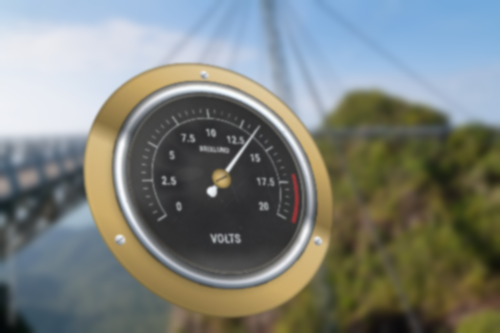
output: 13.5 V
